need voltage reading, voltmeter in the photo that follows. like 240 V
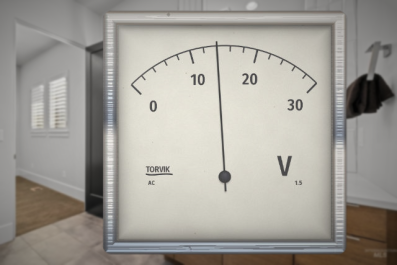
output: 14 V
